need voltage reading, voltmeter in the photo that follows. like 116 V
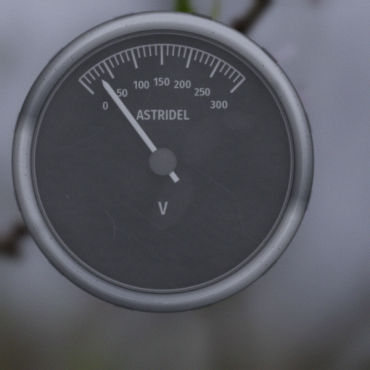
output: 30 V
